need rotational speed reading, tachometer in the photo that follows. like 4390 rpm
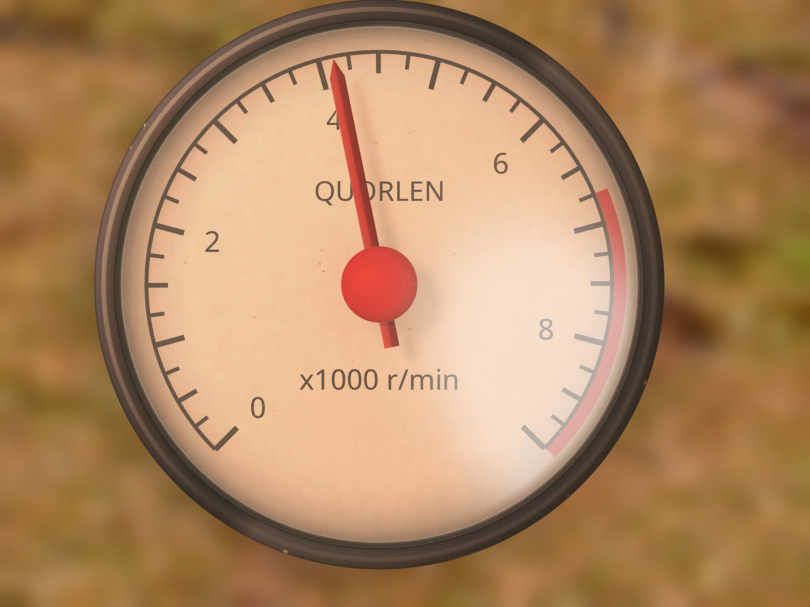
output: 4125 rpm
